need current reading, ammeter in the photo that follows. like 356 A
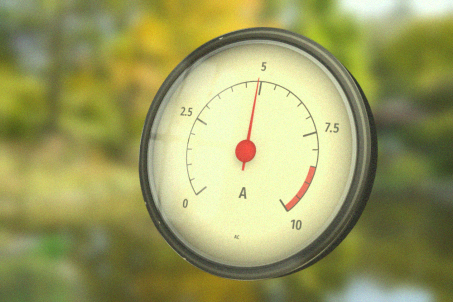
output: 5 A
